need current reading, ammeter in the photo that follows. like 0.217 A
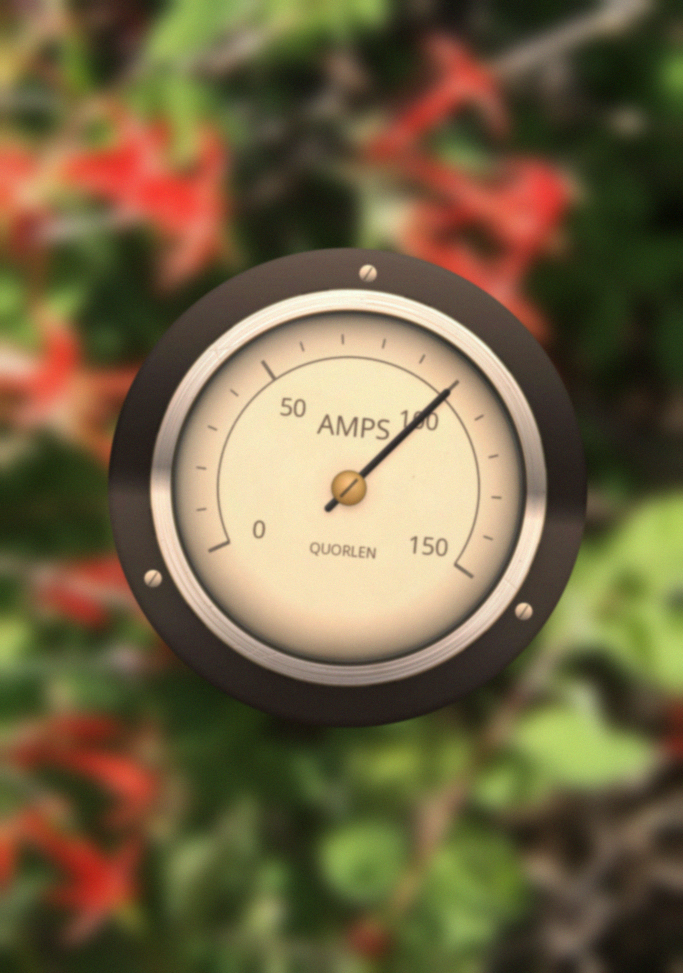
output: 100 A
